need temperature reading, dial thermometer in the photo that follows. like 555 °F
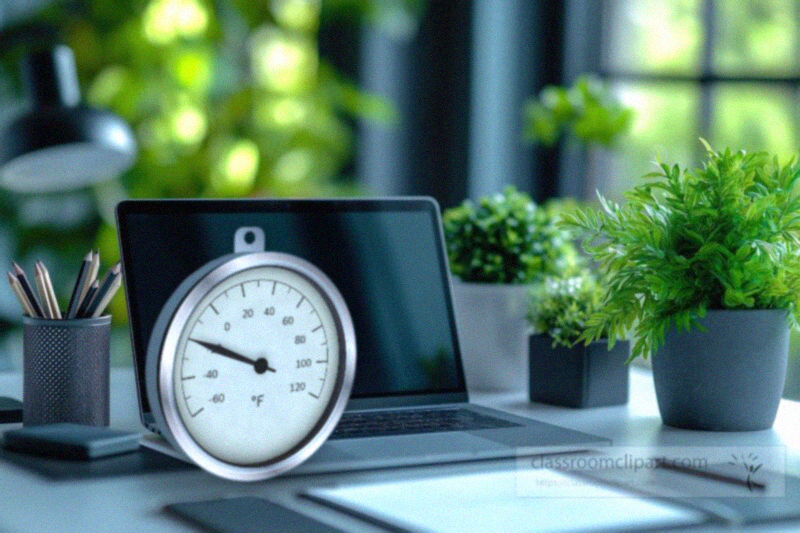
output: -20 °F
